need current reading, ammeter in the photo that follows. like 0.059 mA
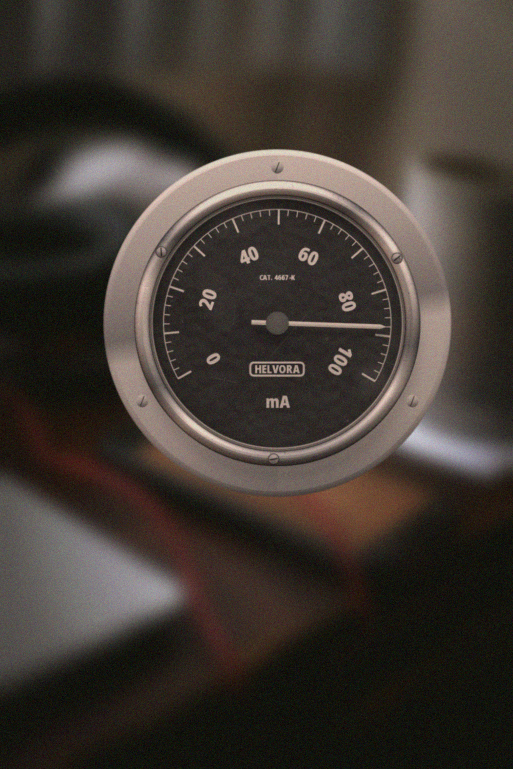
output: 88 mA
